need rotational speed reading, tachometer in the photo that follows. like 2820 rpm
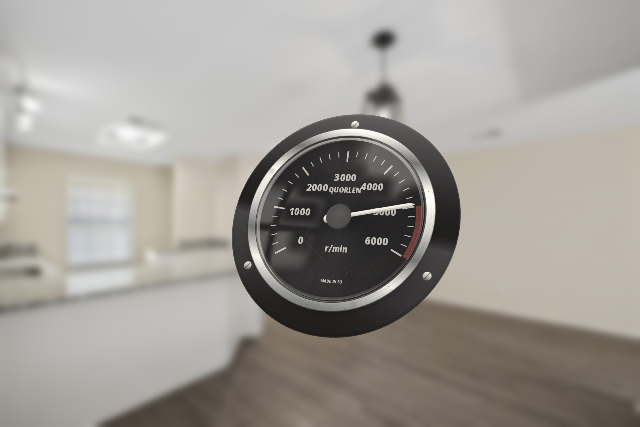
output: 5000 rpm
